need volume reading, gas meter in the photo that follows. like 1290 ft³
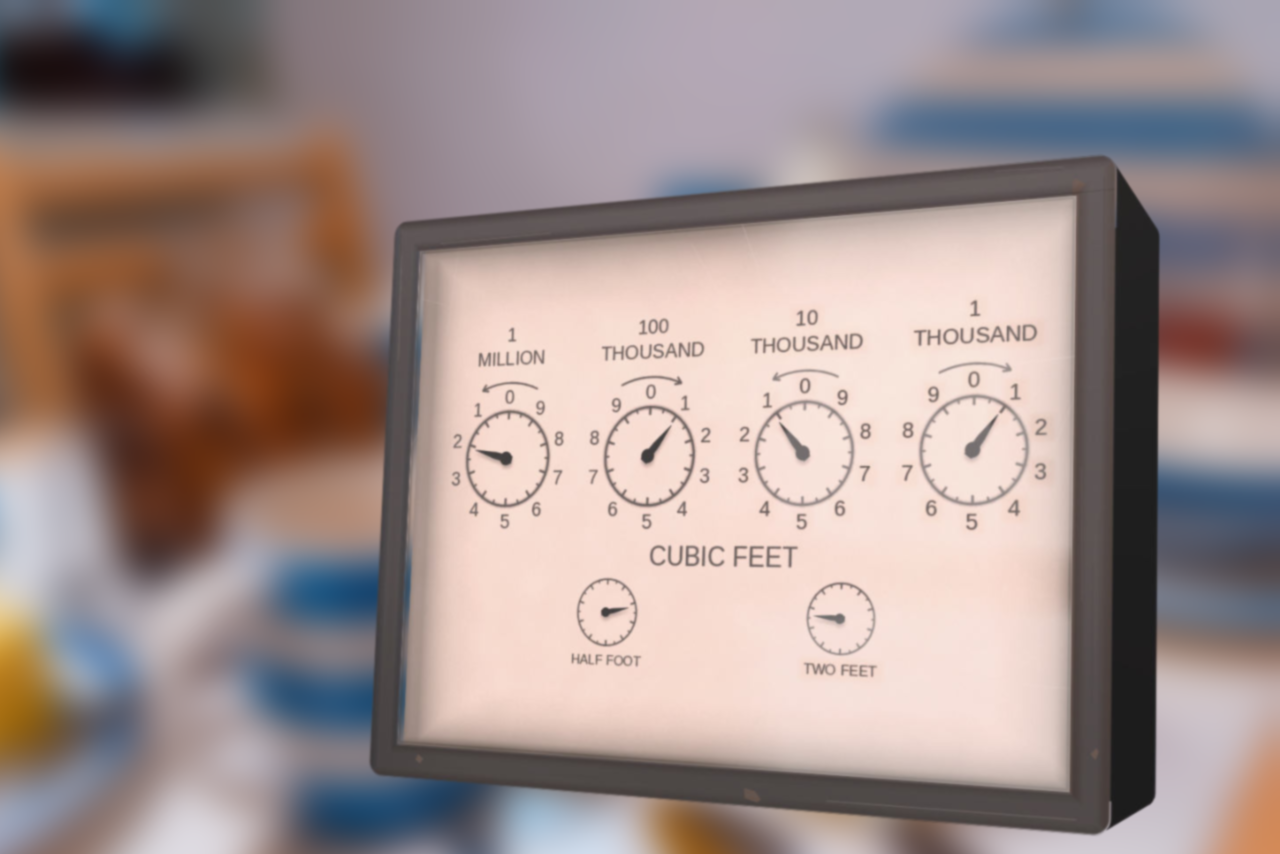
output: 211100 ft³
